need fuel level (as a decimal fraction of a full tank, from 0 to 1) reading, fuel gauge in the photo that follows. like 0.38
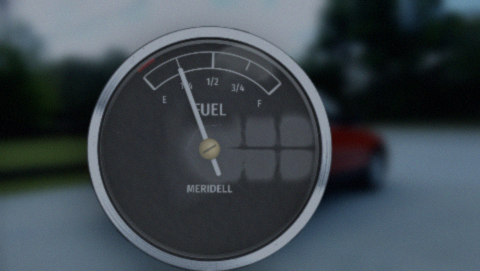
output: 0.25
